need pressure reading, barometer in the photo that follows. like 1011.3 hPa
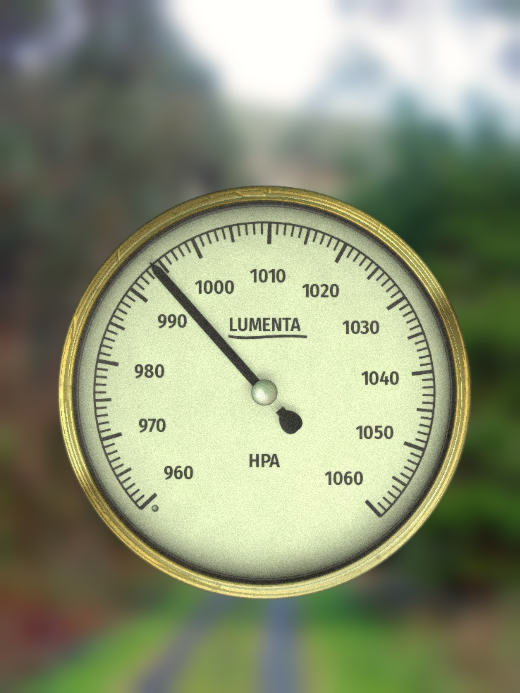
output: 994 hPa
